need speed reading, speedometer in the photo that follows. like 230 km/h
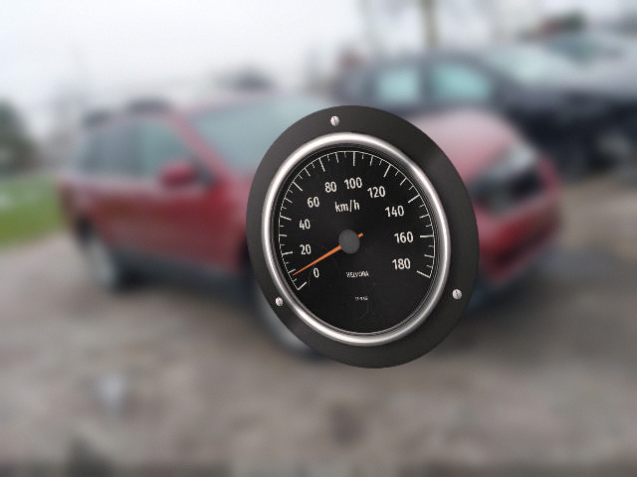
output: 7.5 km/h
